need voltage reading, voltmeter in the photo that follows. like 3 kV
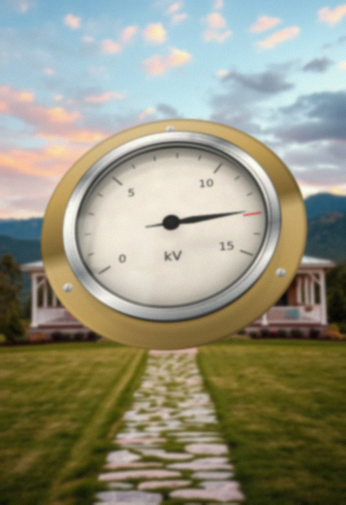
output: 13 kV
